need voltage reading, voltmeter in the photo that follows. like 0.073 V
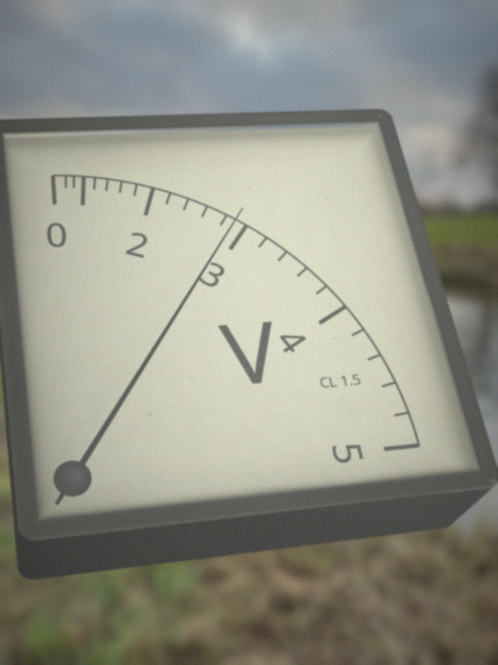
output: 2.9 V
